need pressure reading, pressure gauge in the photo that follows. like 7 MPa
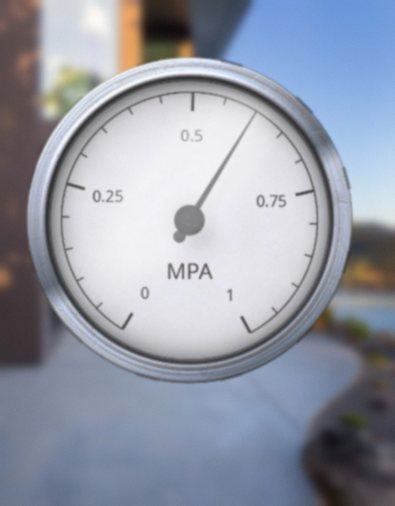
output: 0.6 MPa
